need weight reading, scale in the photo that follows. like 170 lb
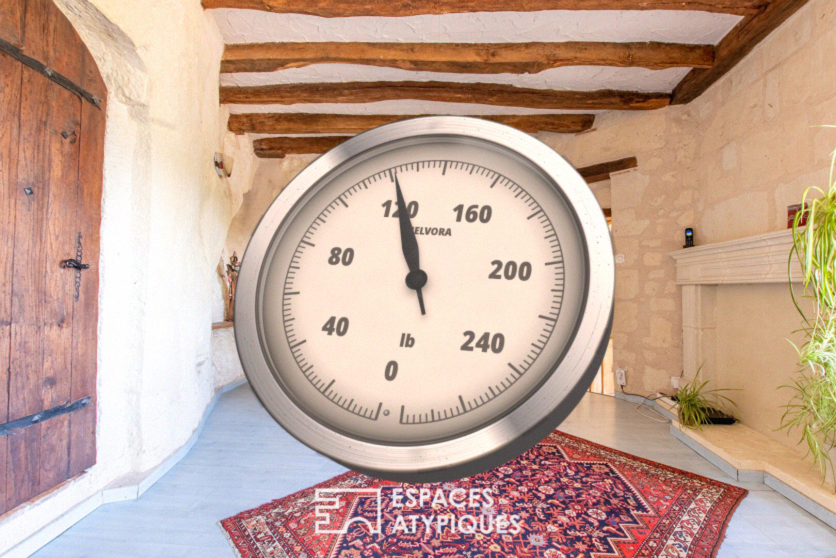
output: 122 lb
